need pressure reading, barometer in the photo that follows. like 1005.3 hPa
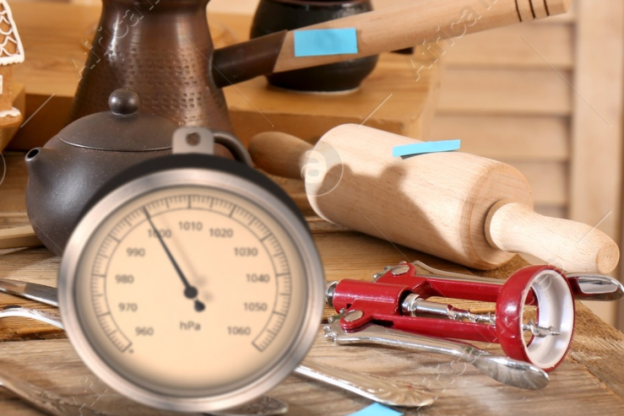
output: 1000 hPa
